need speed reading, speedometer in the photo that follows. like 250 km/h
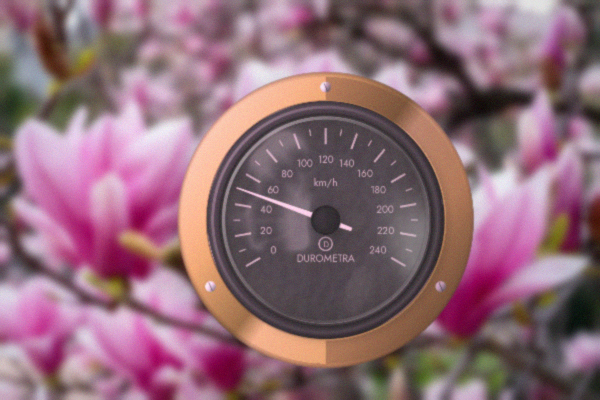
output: 50 km/h
